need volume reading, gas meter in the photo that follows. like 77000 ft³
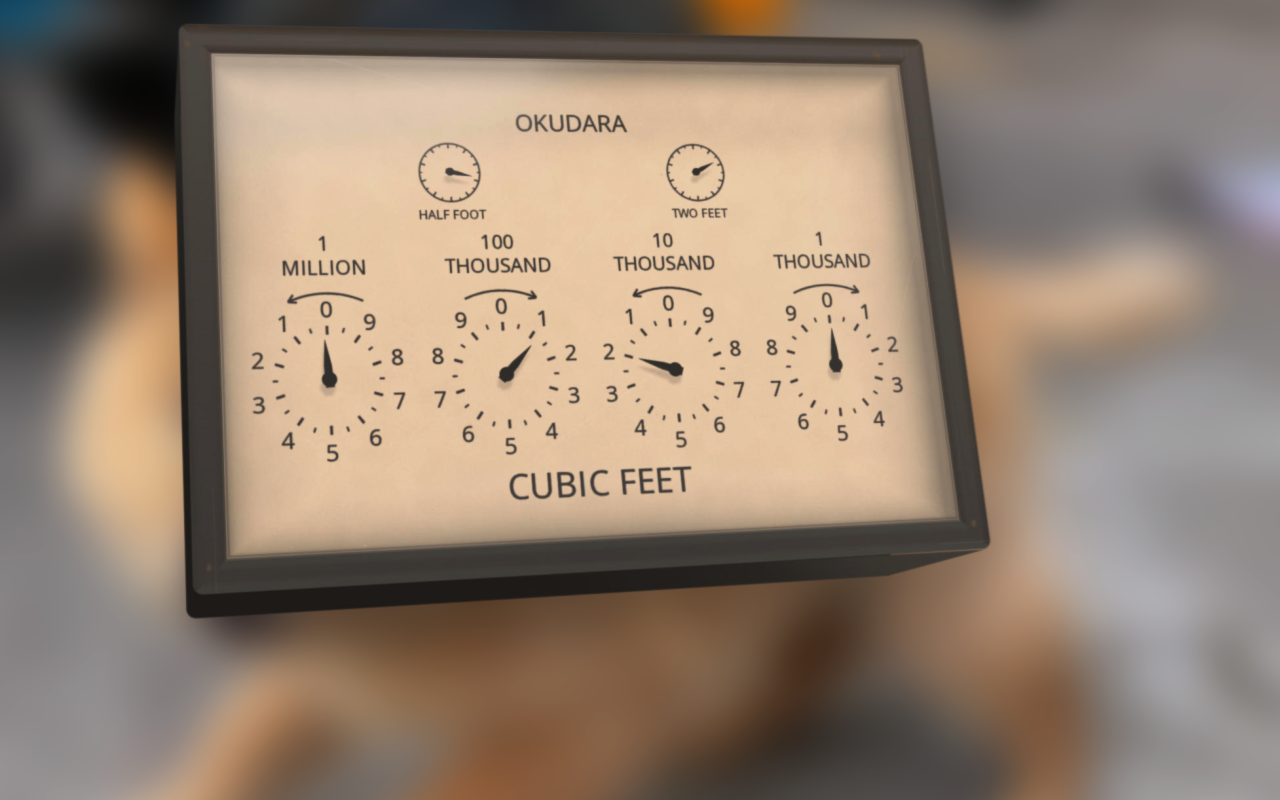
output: 12000 ft³
